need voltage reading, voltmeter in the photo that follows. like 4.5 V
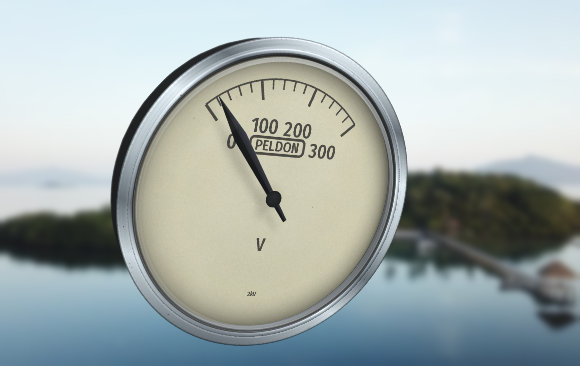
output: 20 V
